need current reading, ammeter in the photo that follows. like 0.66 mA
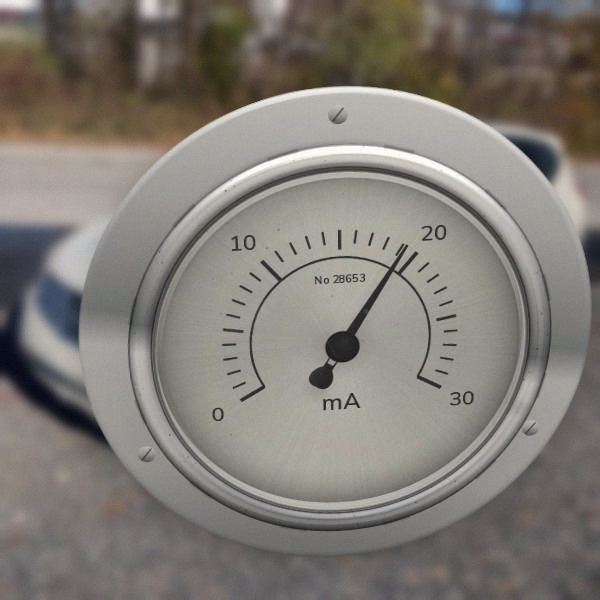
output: 19 mA
